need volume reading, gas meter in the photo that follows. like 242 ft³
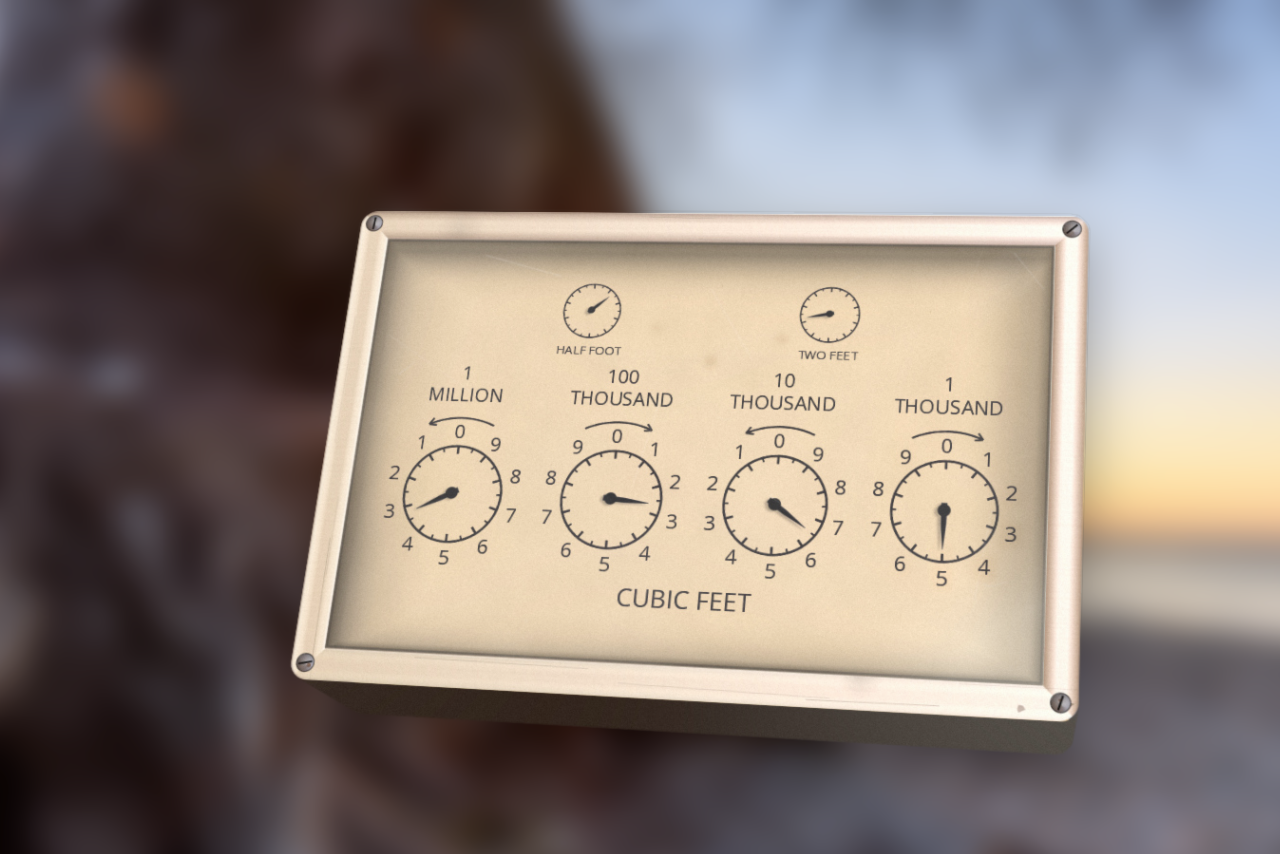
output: 326500 ft³
